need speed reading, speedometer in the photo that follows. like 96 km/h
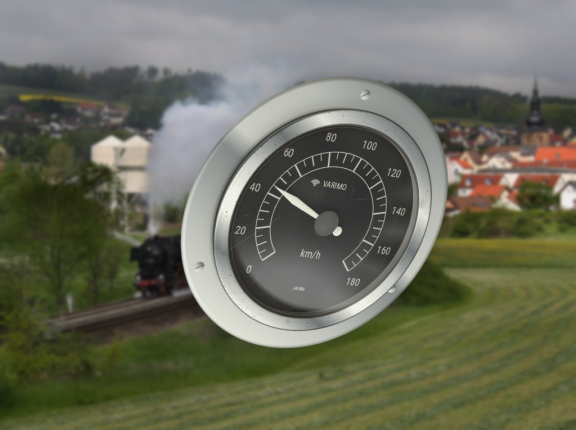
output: 45 km/h
